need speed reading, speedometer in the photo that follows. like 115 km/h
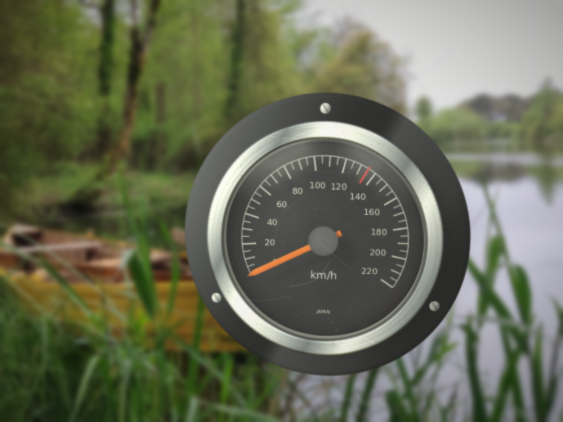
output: 0 km/h
